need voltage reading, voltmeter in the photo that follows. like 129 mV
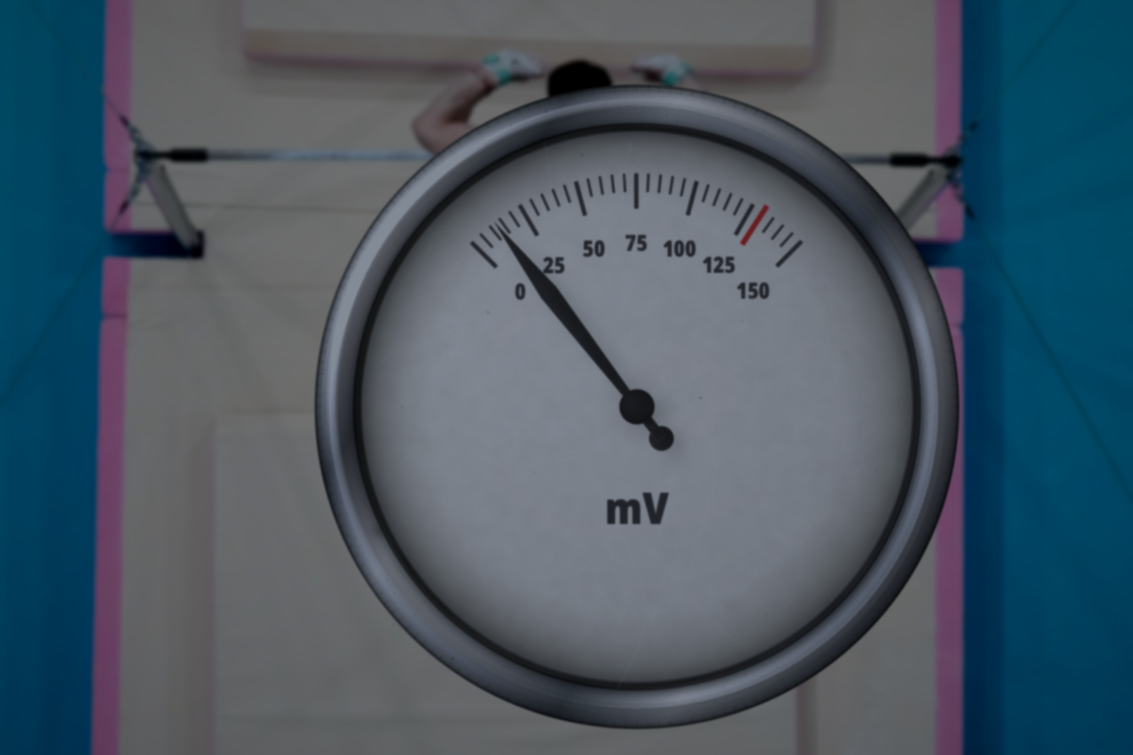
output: 12.5 mV
